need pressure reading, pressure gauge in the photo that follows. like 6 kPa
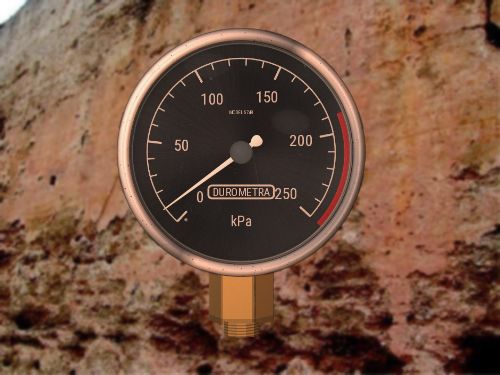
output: 10 kPa
